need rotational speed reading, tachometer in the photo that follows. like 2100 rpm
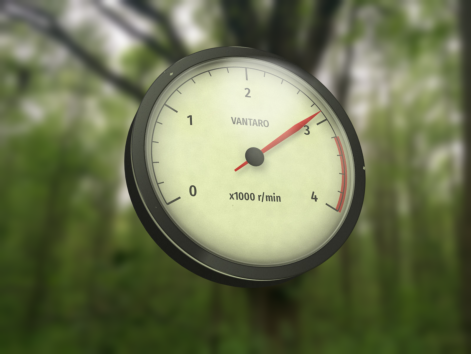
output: 2900 rpm
